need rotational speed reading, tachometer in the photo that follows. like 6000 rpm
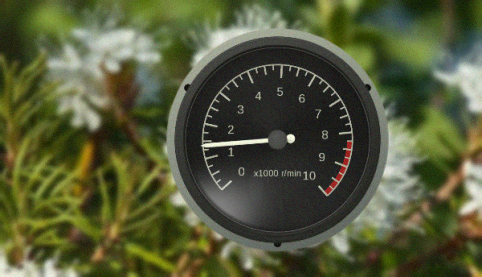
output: 1375 rpm
